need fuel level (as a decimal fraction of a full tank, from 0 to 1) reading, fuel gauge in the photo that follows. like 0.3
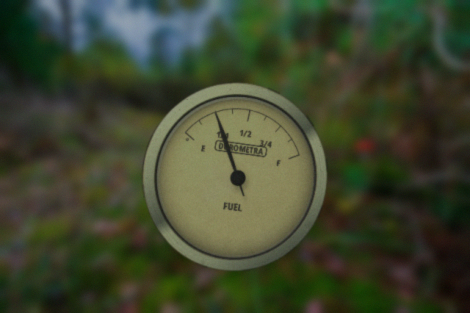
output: 0.25
